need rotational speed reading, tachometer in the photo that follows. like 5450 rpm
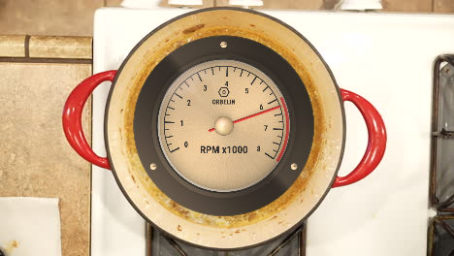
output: 6250 rpm
